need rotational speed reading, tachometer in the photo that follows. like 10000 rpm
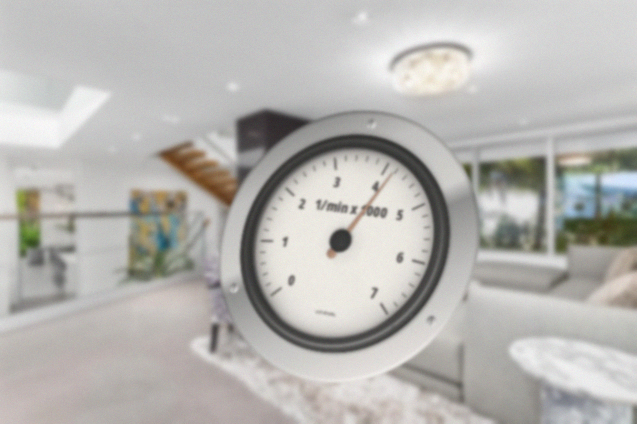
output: 4200 rpm
